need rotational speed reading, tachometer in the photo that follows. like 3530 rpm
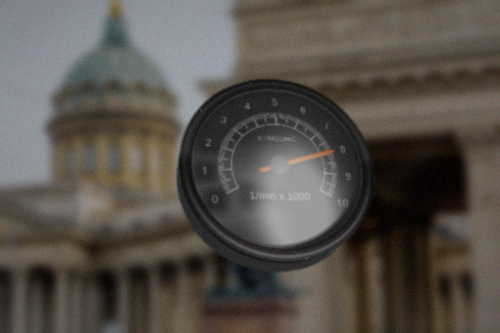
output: 8000 rpm
